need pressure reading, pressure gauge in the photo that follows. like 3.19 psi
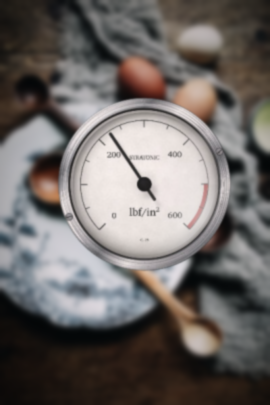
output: 225 psi
